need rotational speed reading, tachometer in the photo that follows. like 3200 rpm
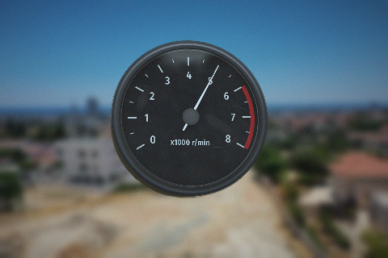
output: 5000 rpm
